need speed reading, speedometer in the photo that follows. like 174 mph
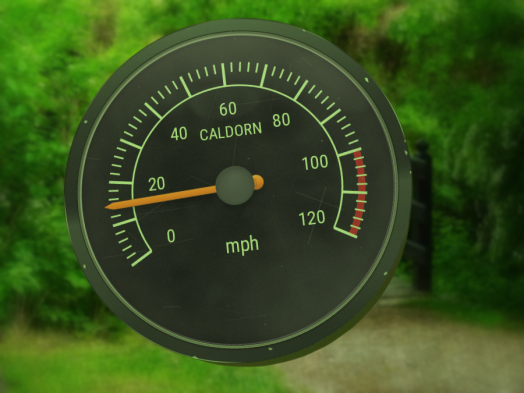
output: 14 mph
